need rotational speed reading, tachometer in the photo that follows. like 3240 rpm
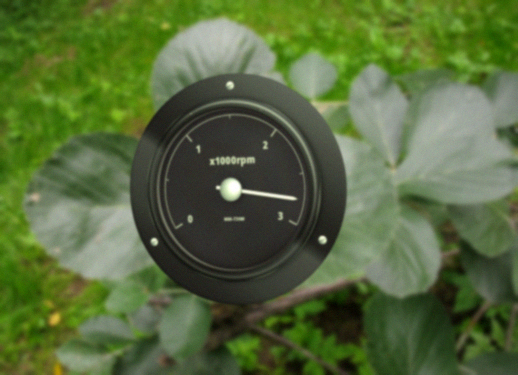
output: 2750 rpm
